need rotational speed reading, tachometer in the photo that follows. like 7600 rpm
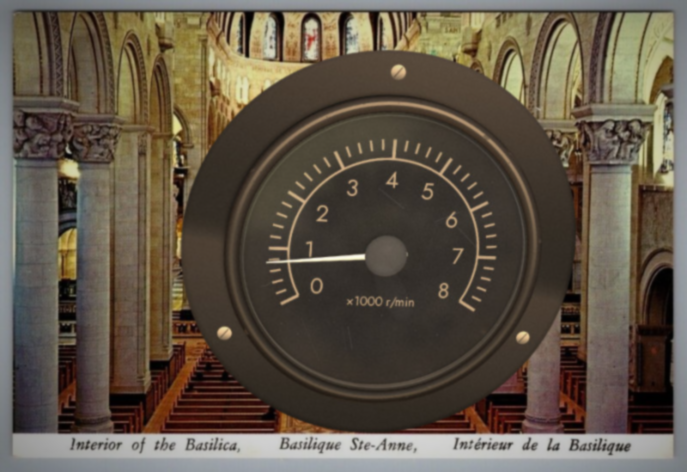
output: 800 rpm
